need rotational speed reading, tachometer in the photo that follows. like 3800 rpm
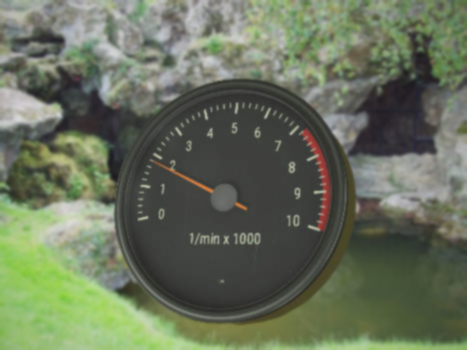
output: 1800 rpm
